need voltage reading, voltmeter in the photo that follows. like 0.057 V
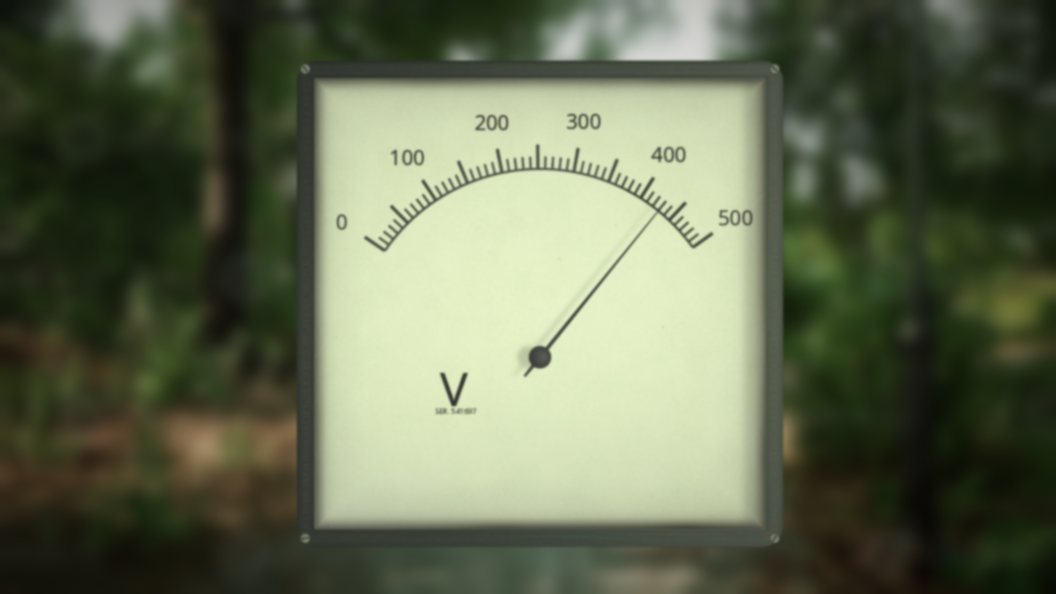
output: 430 V
